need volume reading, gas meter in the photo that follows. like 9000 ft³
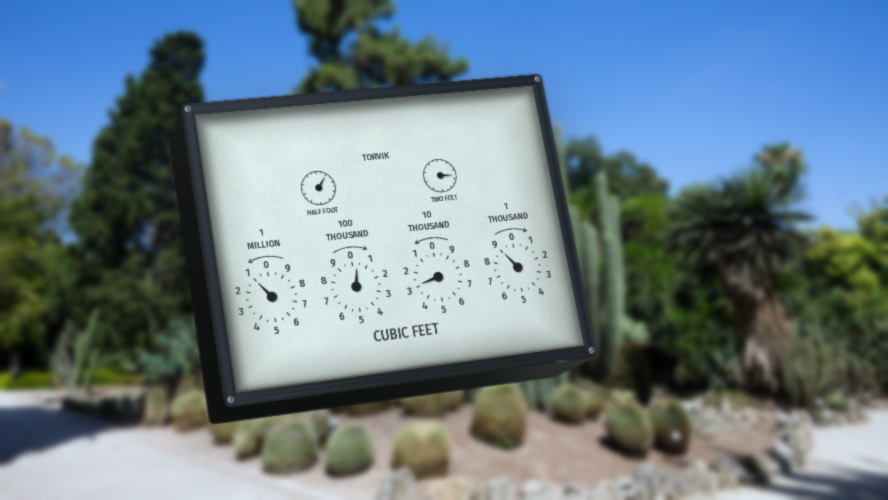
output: 102900 ft³
